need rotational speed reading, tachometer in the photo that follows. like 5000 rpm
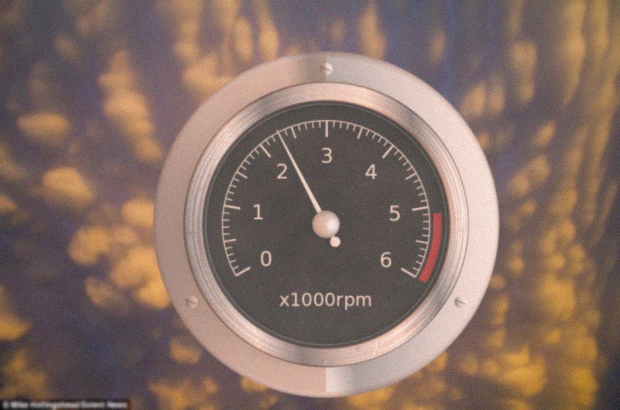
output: 2300 rpm
